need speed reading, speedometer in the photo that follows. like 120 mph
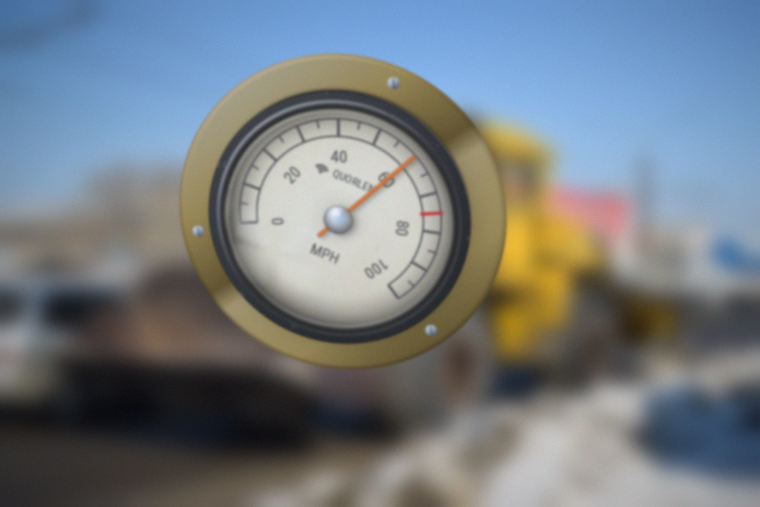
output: 60 mph
